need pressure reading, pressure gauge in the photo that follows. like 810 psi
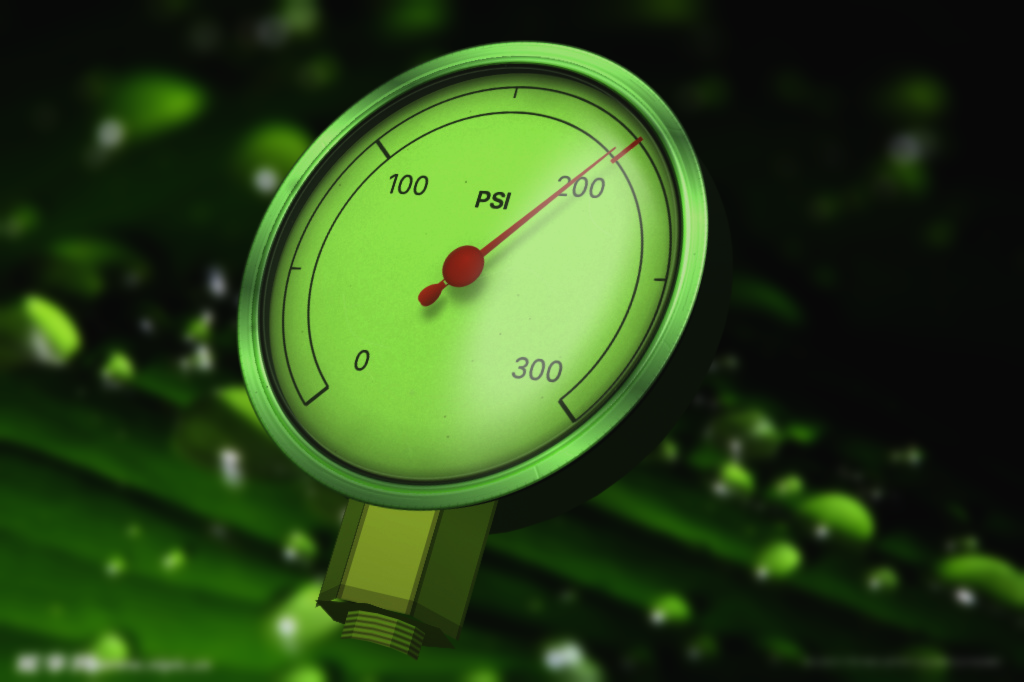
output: 200 psi
